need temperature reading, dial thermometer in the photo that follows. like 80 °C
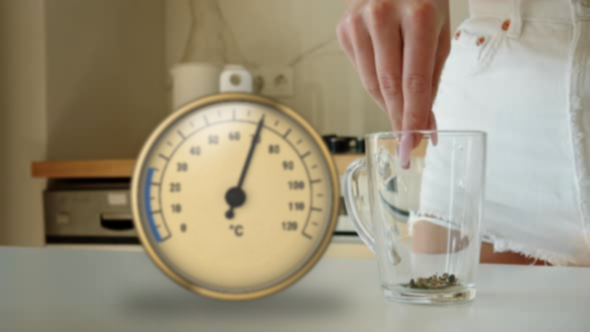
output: 70 °C
